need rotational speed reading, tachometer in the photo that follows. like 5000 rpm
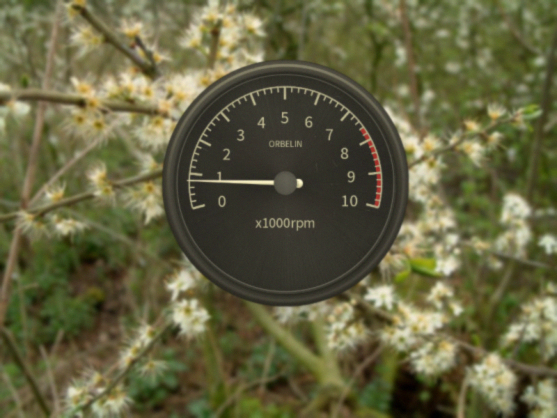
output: 800 rpm
